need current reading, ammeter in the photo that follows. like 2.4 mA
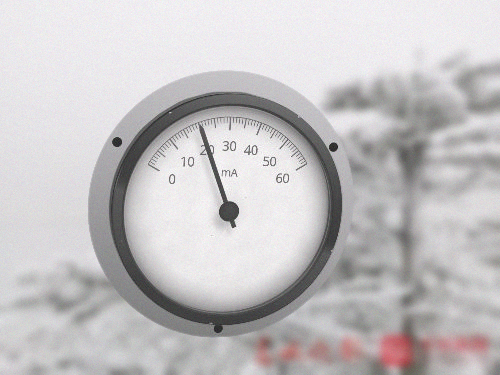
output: 20 mA
